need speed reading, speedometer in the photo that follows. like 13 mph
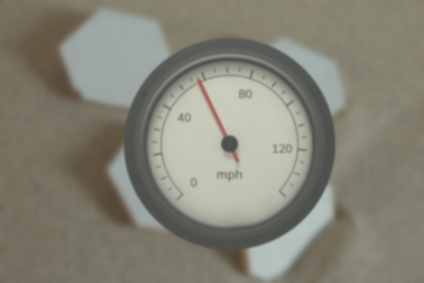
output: 57.5 mph
